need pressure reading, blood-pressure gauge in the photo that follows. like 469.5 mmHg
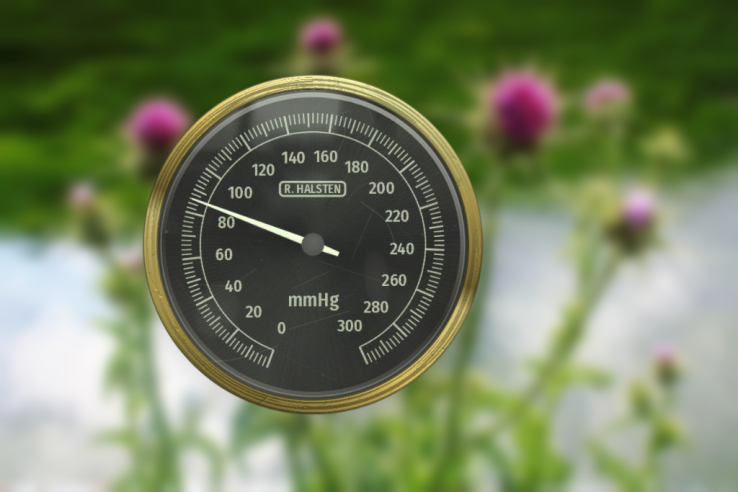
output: 86 mmHg
